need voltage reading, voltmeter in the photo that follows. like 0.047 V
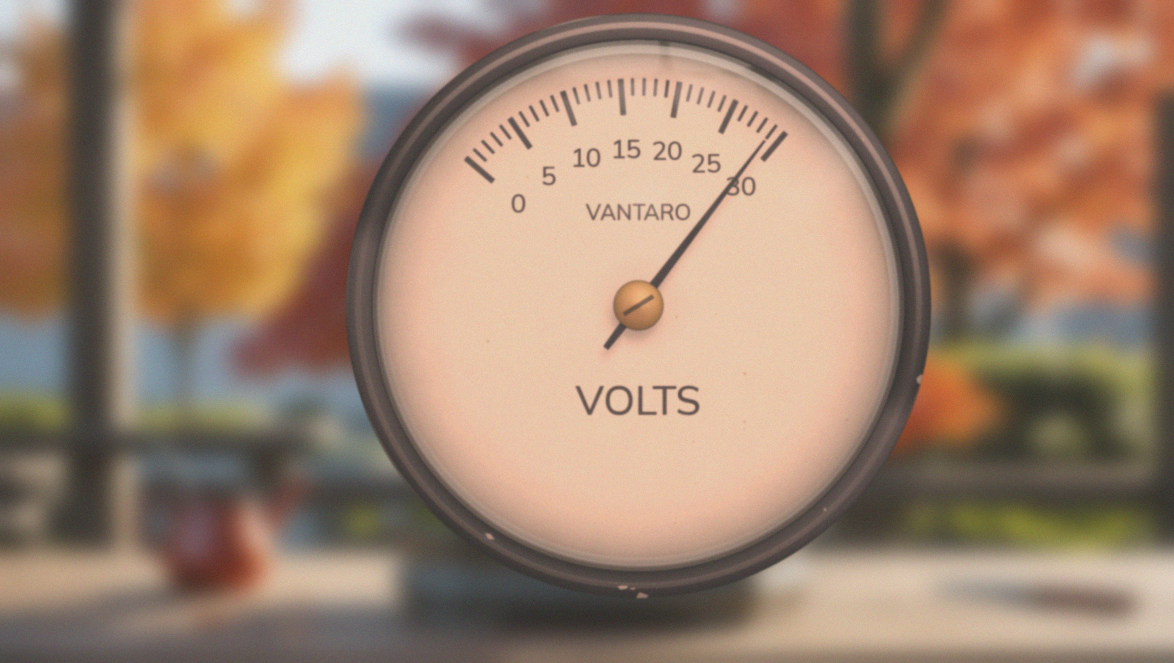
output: 29 V
